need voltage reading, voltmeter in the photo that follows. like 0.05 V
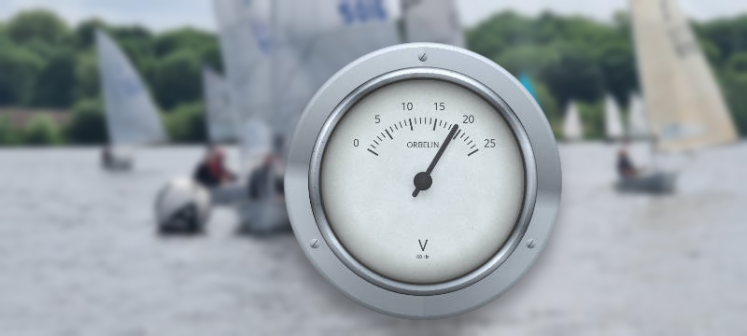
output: 19 V
